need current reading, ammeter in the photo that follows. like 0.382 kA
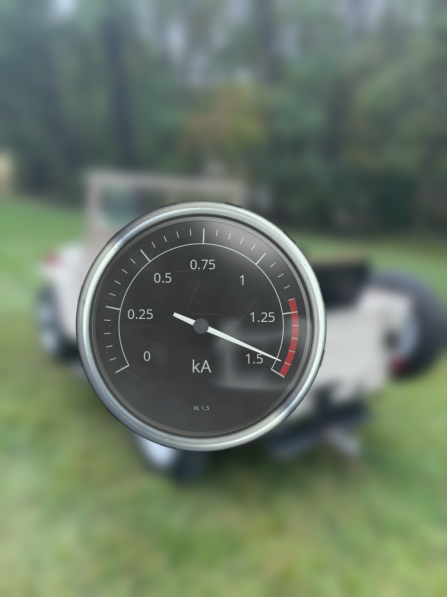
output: 1.45 kA
